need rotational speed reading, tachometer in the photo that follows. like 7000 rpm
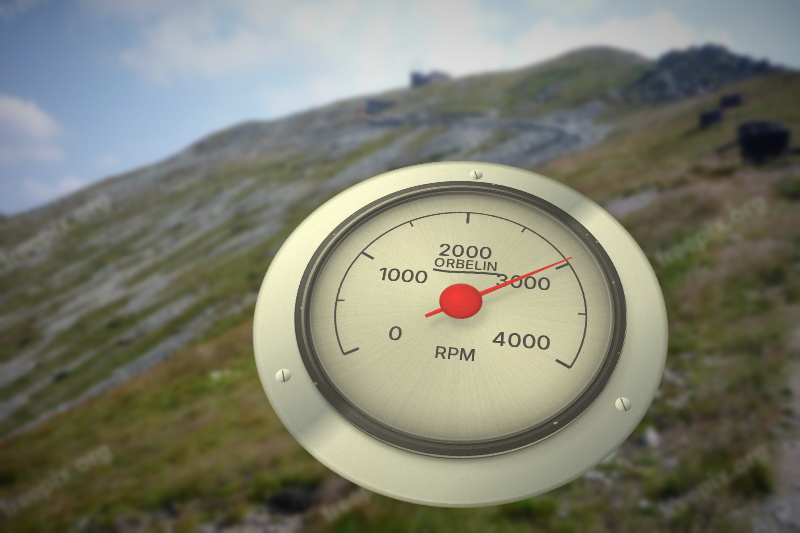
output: 3000 rpm
